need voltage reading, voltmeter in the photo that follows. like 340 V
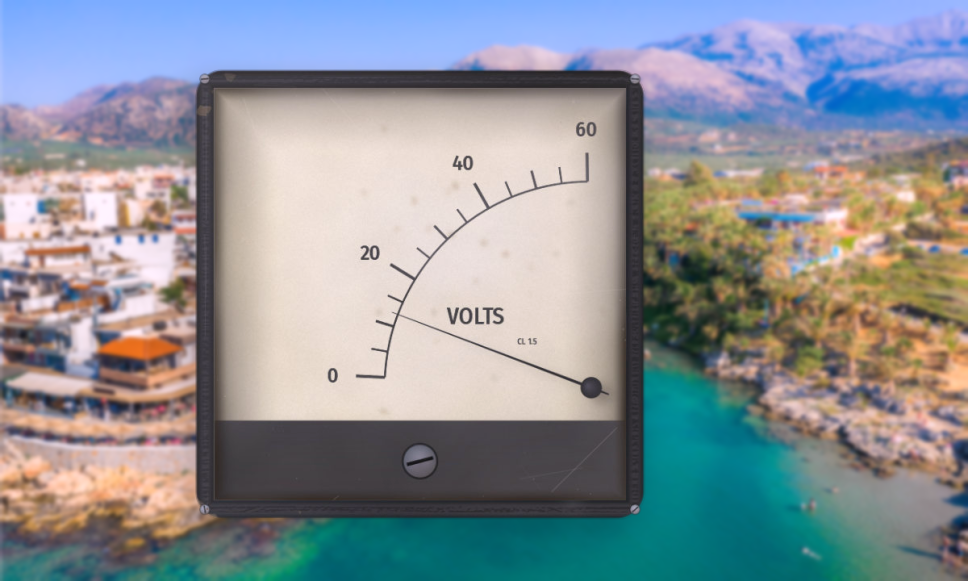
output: 12.5 V
